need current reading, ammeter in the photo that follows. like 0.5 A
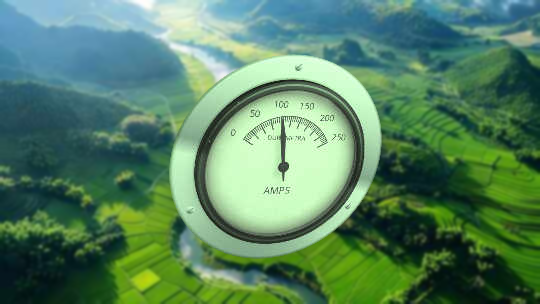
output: 100 A
